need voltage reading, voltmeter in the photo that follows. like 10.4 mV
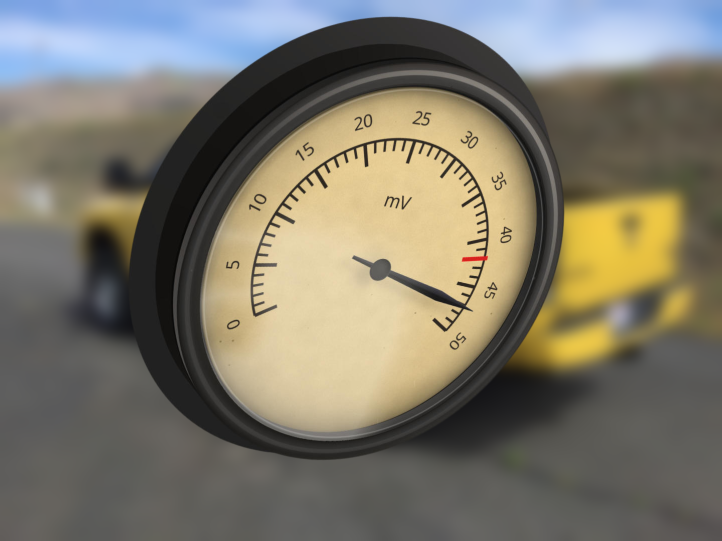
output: 47 mV
